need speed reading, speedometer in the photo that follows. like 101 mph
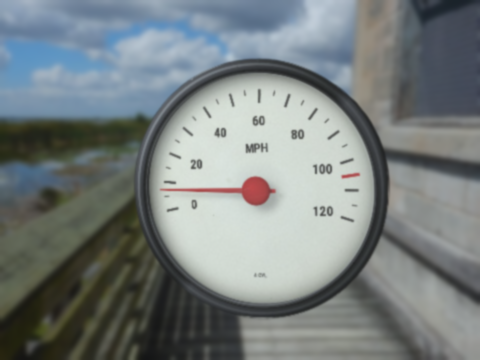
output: 7.5 mph
